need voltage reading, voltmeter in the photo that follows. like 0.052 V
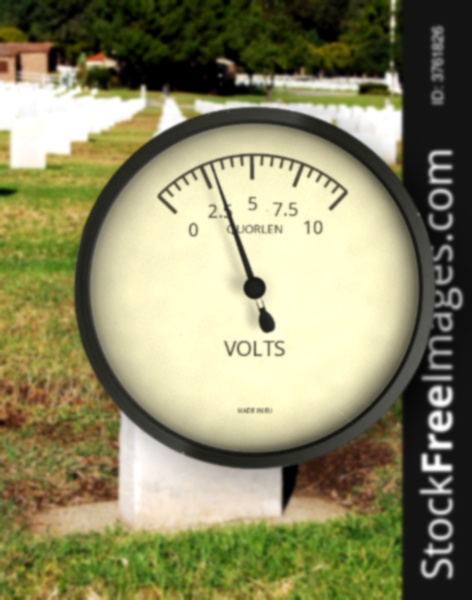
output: 3 V
